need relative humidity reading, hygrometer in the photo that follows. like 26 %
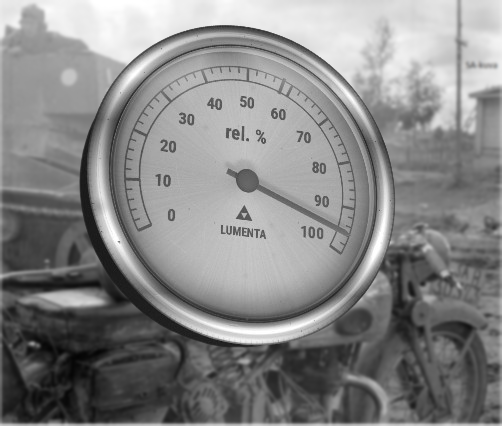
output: 96 %
